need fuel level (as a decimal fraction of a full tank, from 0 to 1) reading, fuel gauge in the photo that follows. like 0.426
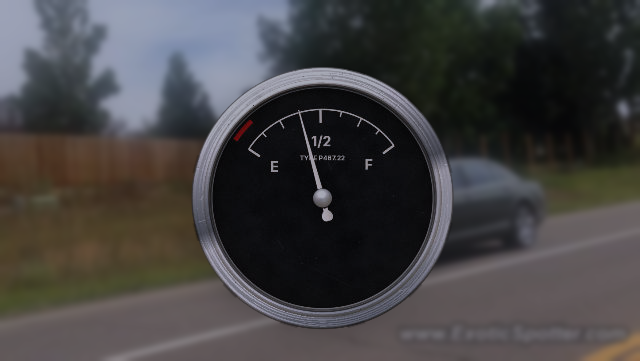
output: 0.375
